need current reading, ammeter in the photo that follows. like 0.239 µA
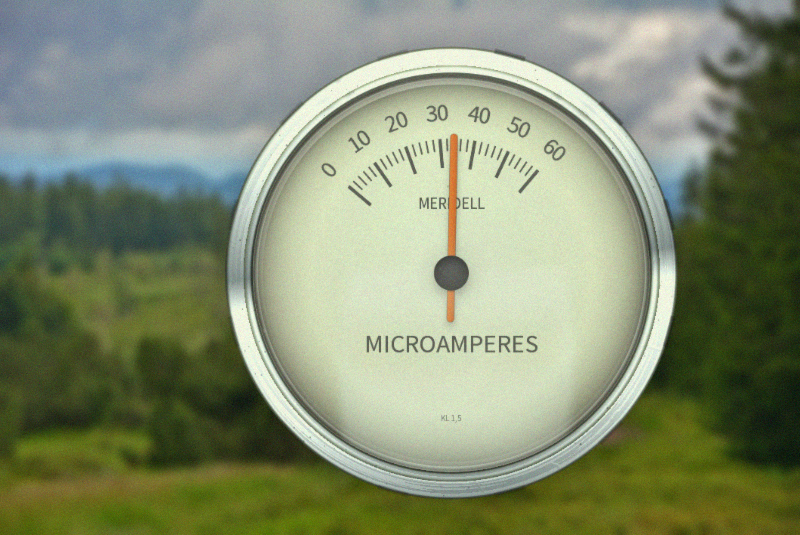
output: 34 µA
